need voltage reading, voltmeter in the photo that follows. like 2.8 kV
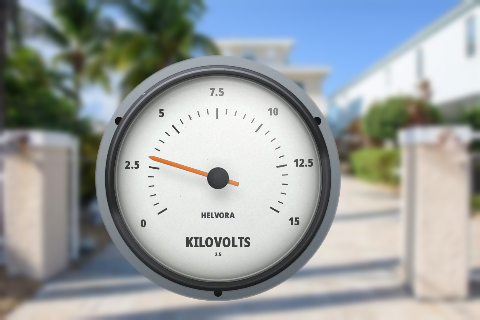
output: 3 kV
